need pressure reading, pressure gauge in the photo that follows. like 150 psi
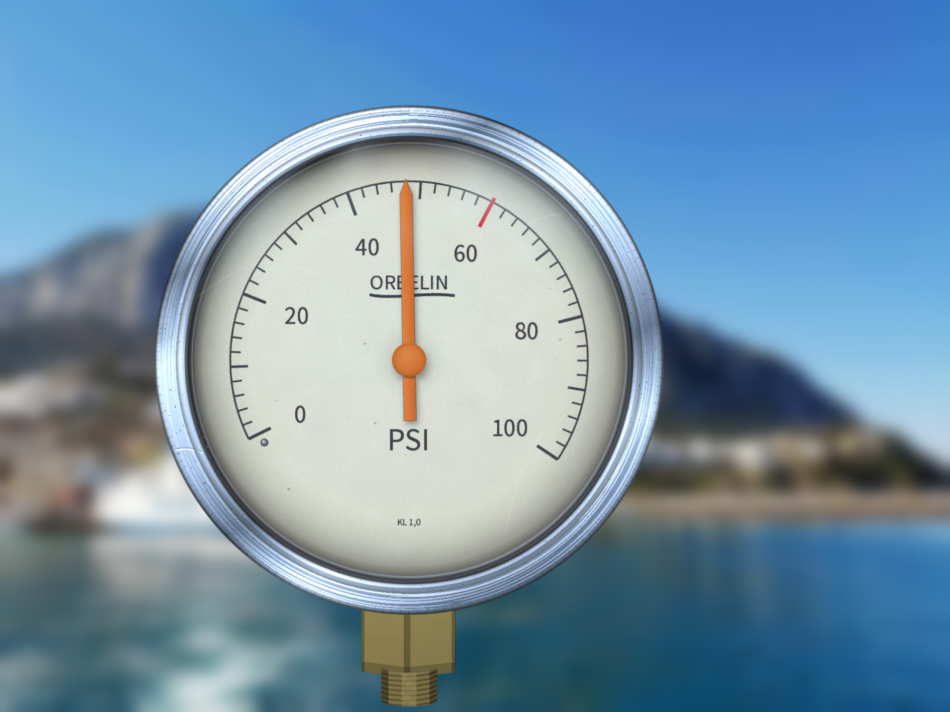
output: 48 psi
